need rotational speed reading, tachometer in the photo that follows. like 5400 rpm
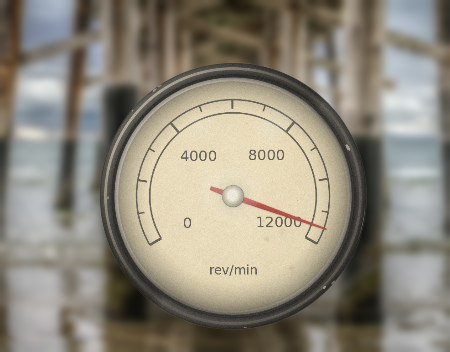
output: 11500 rpm
